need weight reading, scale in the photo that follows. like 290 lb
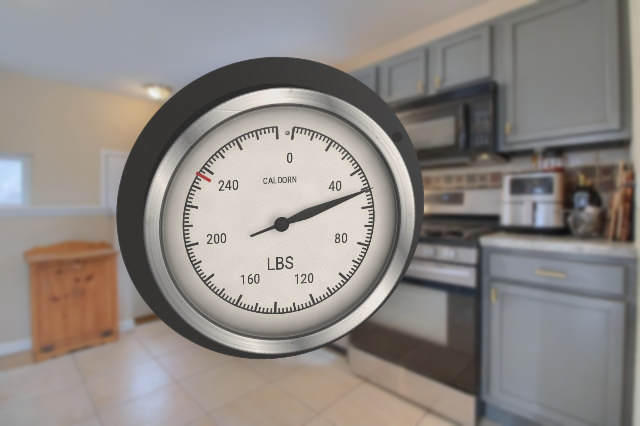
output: 50 lb
